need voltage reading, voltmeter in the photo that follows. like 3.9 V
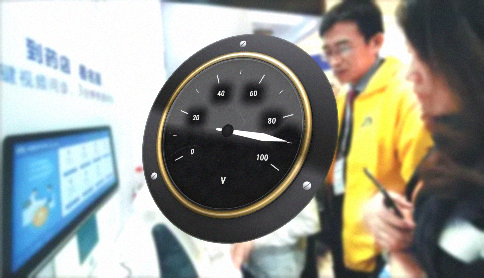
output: 90 V
